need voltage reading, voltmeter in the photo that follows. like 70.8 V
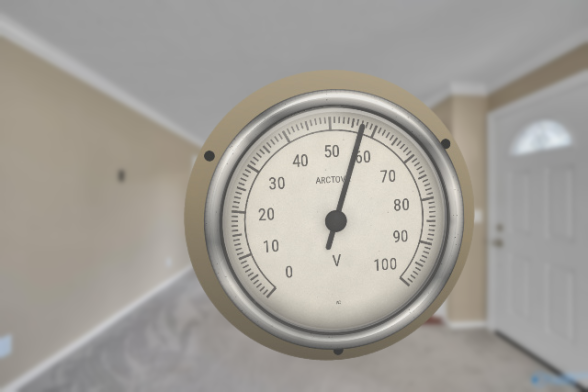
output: 57 V
